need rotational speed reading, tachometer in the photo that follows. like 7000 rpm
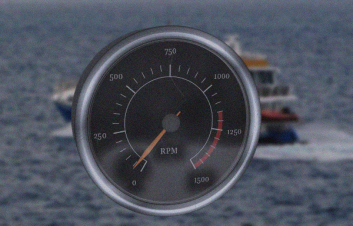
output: 50 rpm
